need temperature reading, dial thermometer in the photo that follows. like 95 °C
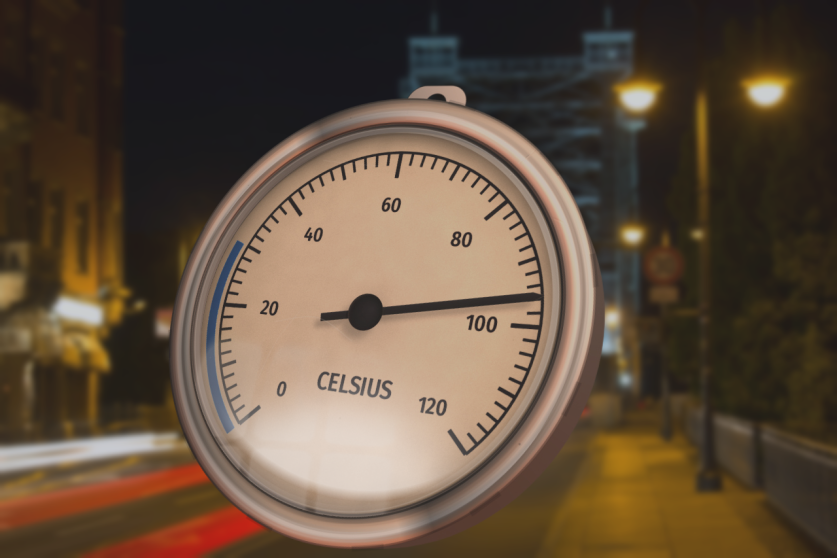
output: 96 °C
